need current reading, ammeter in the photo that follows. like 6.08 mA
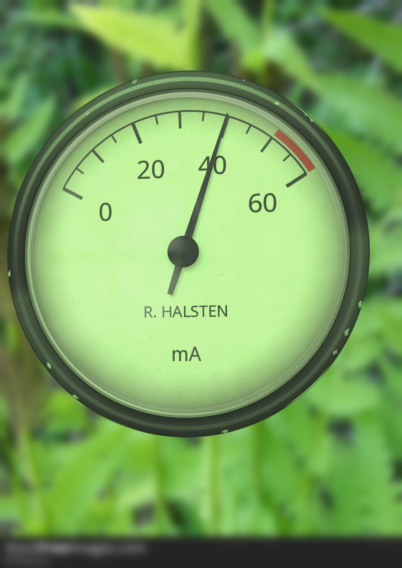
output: 40 mA
